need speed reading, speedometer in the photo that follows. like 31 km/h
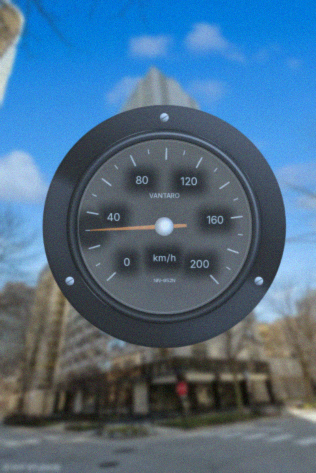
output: 30 km/h
